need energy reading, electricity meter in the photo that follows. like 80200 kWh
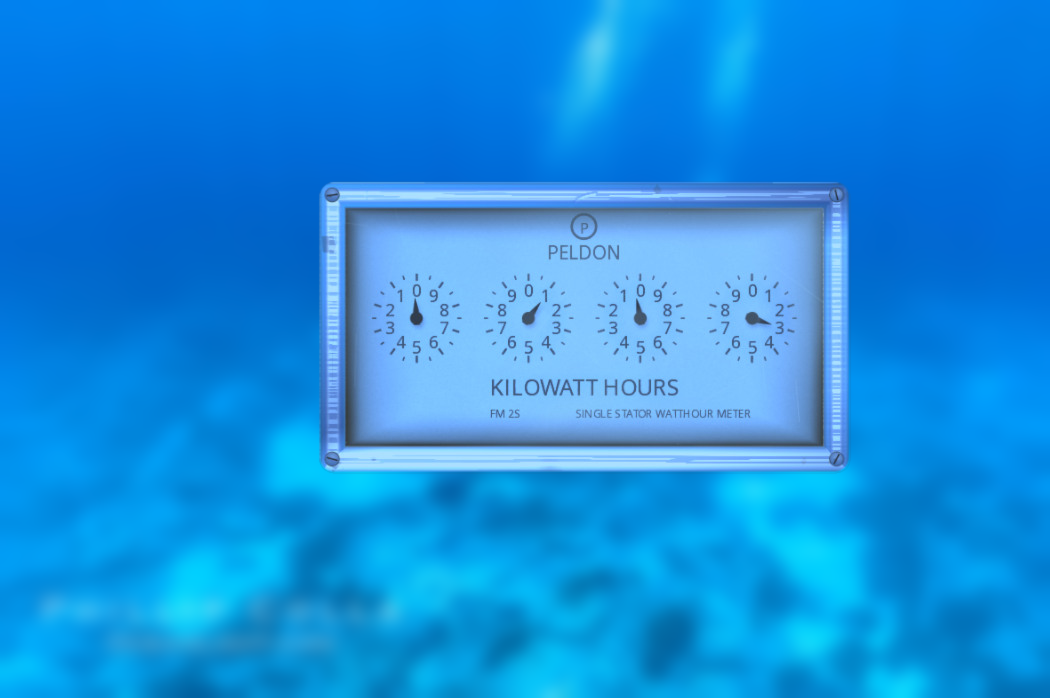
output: 103 kWh
